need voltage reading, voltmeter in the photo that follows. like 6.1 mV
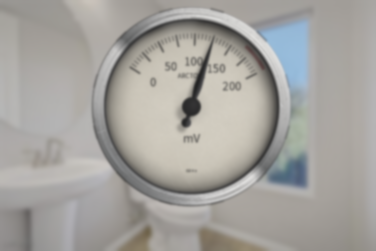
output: 125 mV
